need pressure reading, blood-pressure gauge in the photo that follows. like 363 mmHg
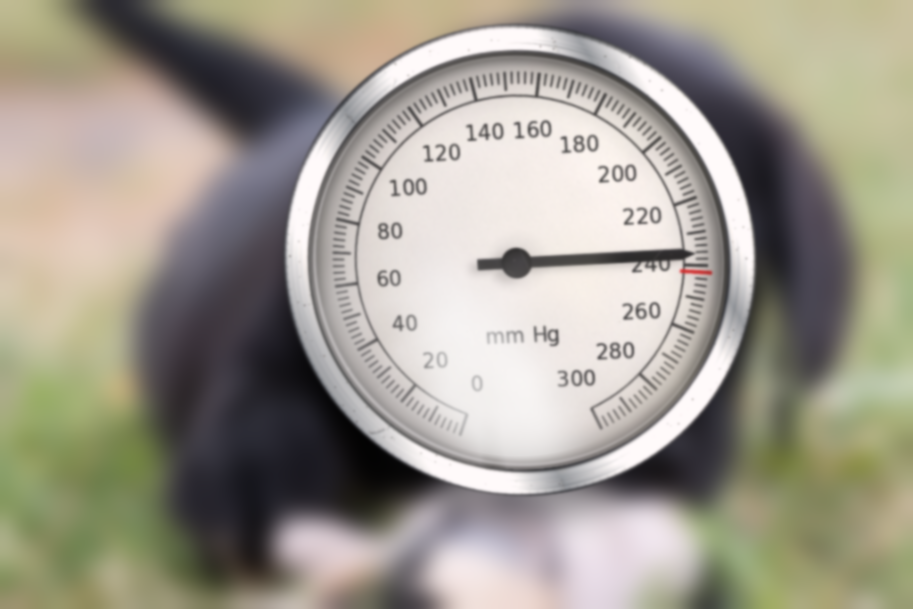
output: 236 mmHg
